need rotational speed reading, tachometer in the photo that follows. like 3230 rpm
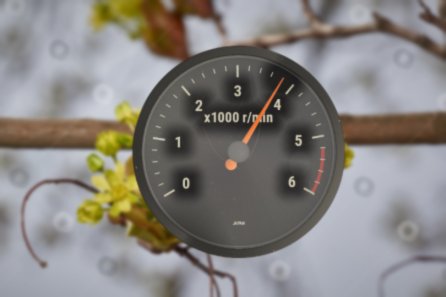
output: 3800 rpm
